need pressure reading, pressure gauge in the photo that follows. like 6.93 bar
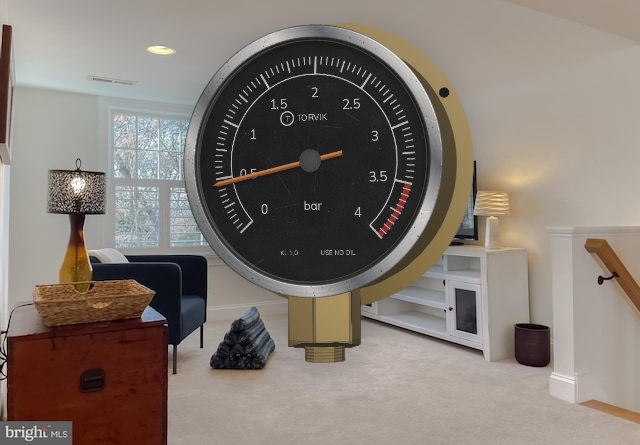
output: 0.45 bar
